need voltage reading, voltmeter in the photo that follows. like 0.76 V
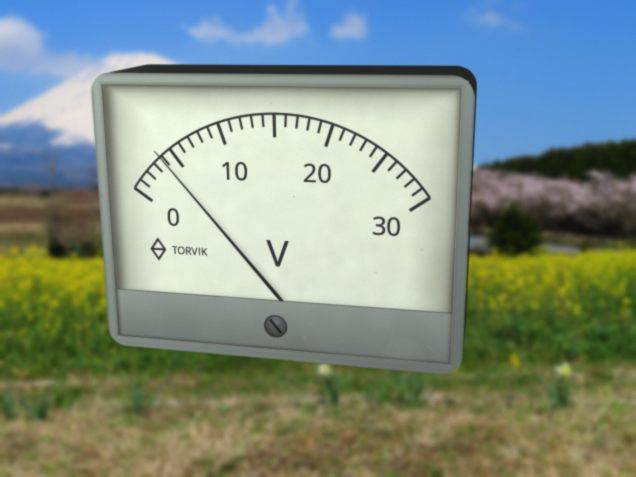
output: 4 V
